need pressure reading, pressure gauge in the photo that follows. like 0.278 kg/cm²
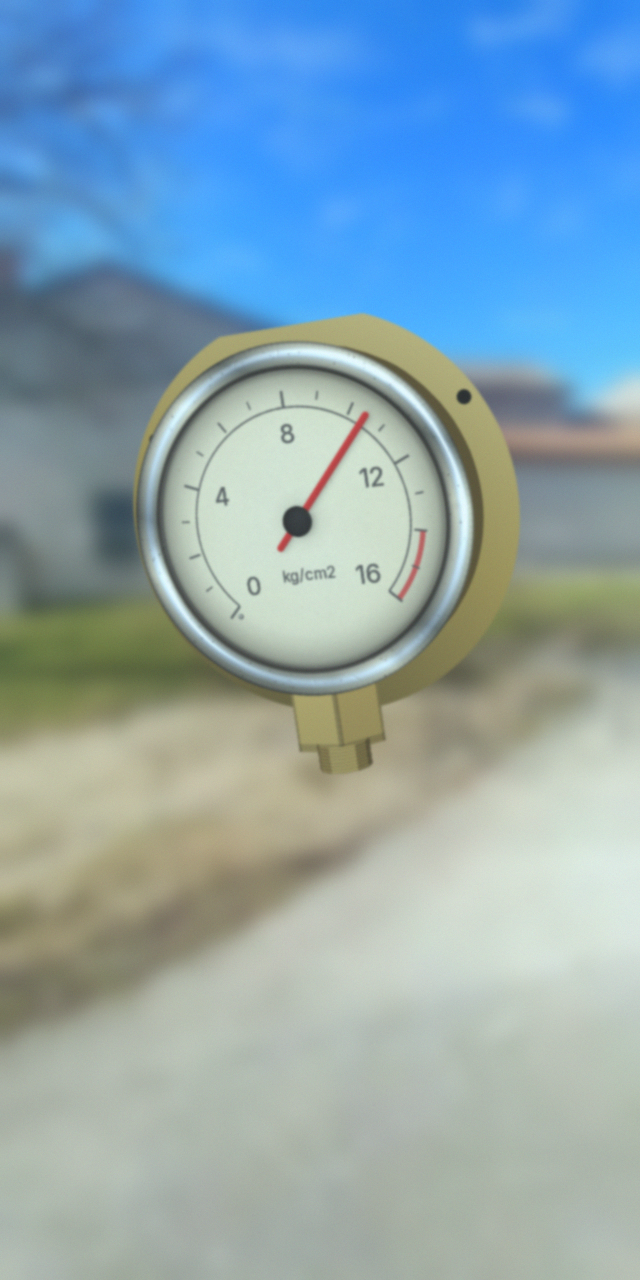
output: 10.5 kg/cm²
